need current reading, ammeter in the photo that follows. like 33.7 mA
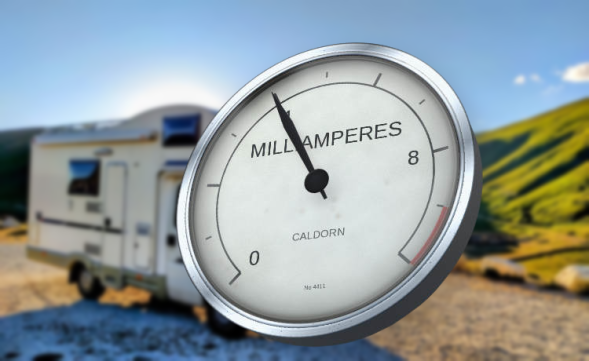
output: 4 mA
